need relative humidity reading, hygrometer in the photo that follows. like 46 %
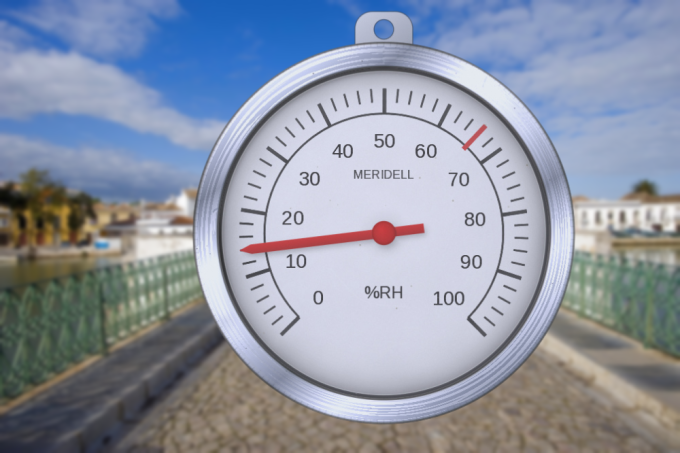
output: 14 %
